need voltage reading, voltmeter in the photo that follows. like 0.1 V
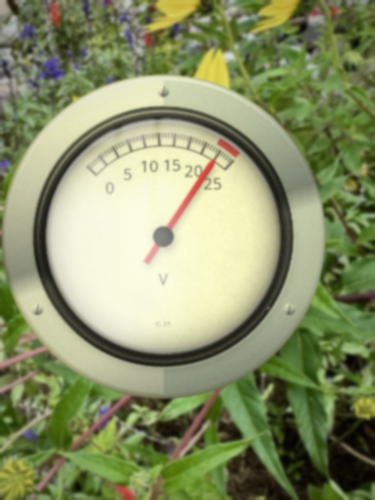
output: 22.5 V
